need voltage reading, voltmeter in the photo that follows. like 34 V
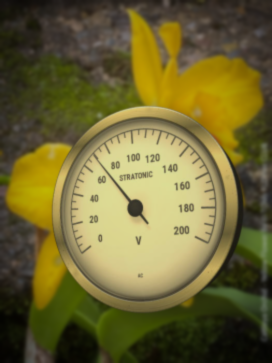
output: 70 V
